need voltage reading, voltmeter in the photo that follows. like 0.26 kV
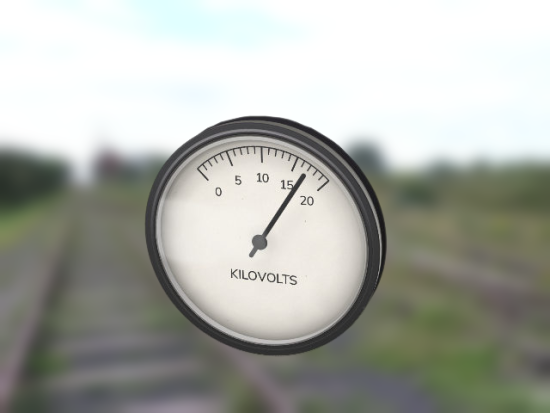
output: 17 kV
